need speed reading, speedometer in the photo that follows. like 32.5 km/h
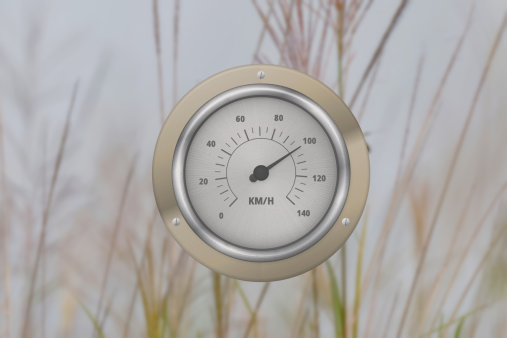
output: 100 km/h
